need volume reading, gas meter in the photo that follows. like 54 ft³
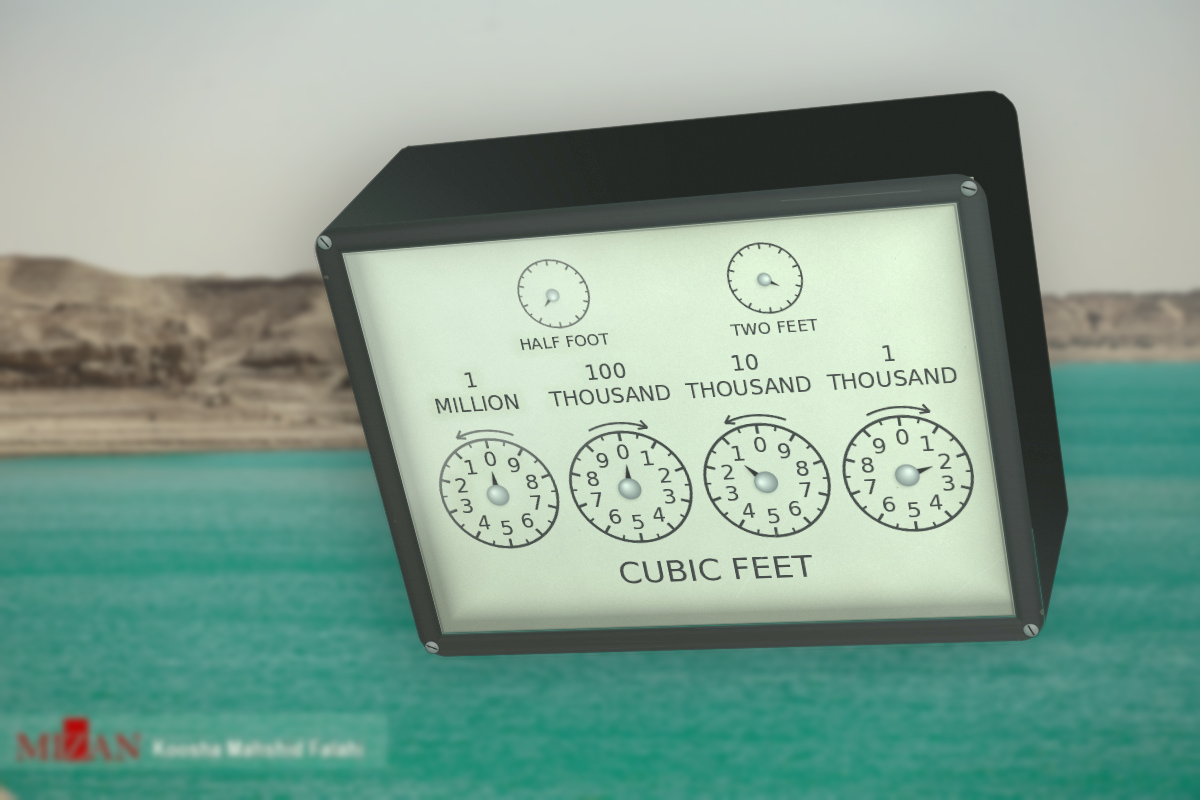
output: 1200 ft³
